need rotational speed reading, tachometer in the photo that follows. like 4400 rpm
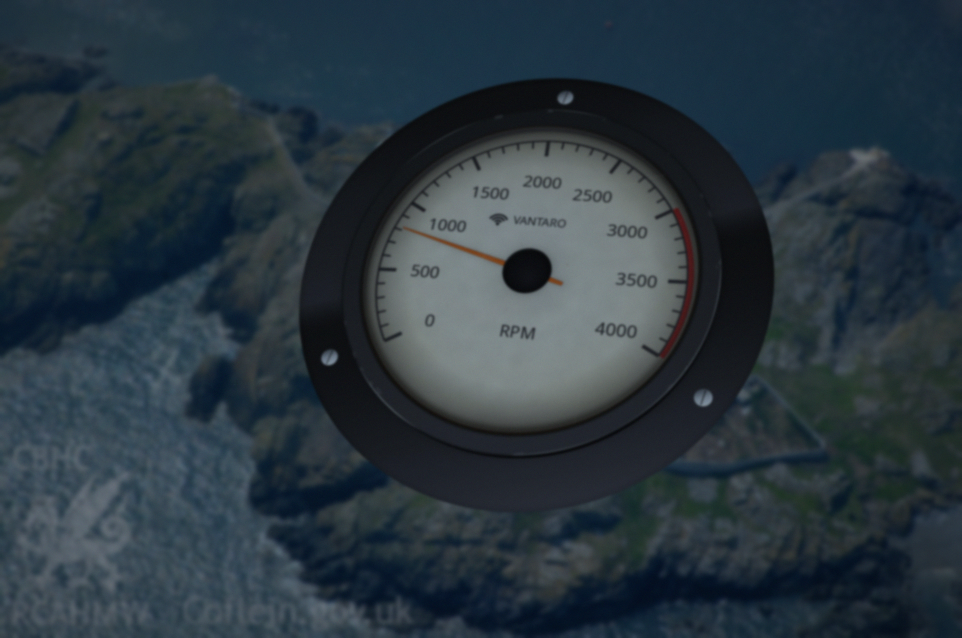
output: 800 rpm
